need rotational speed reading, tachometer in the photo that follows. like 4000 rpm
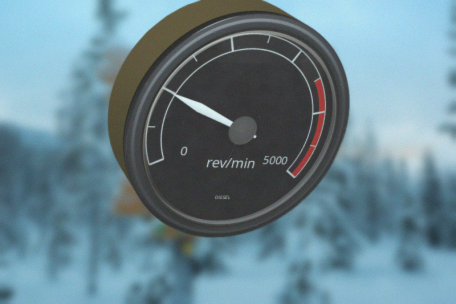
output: 1000 rpm
